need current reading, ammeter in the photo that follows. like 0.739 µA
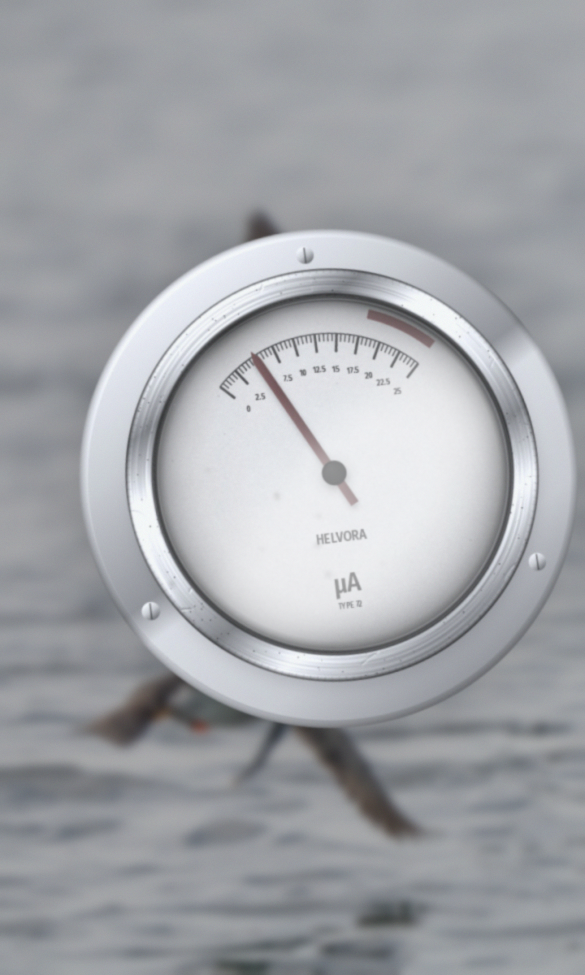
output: 5 µA
